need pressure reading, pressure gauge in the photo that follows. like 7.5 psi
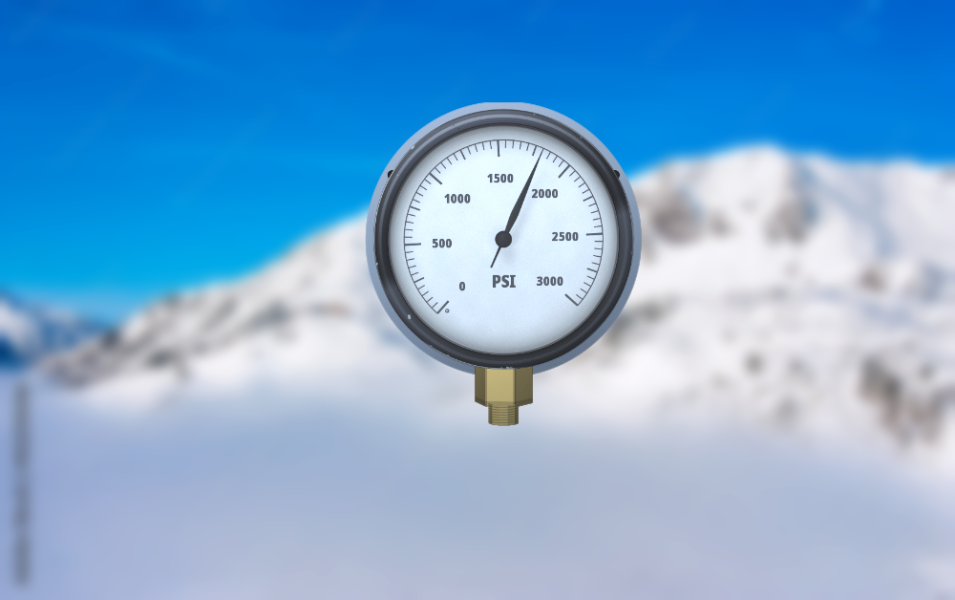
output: 1800 psi
